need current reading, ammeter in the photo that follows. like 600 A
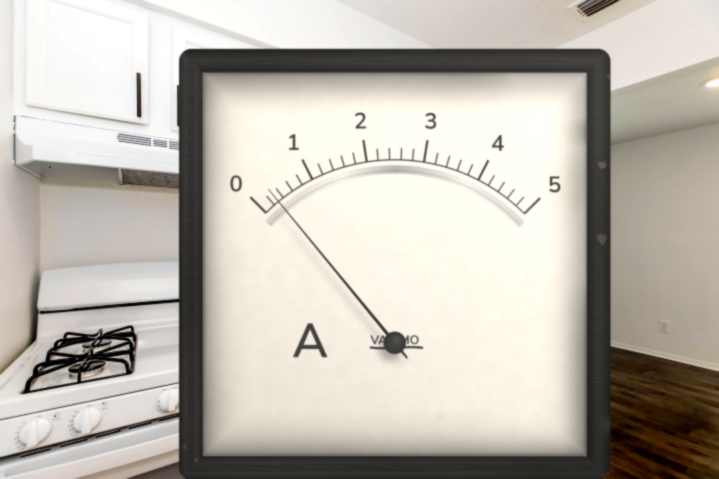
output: 0.3 A
